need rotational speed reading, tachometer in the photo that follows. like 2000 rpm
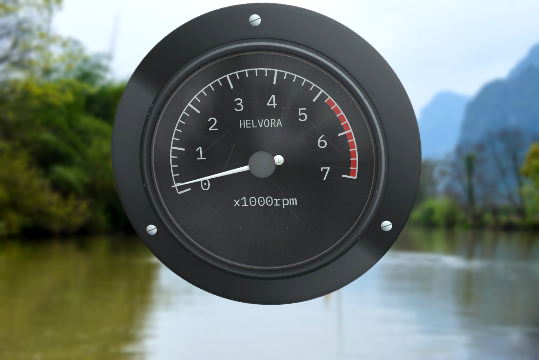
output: 200 rpm
